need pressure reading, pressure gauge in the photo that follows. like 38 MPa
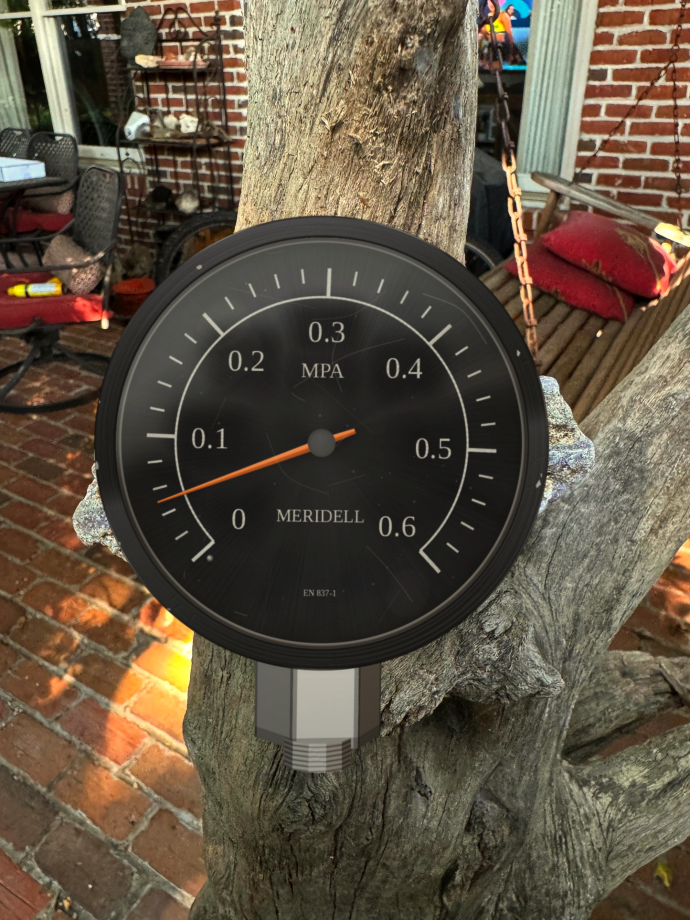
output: 0.05 MPa
